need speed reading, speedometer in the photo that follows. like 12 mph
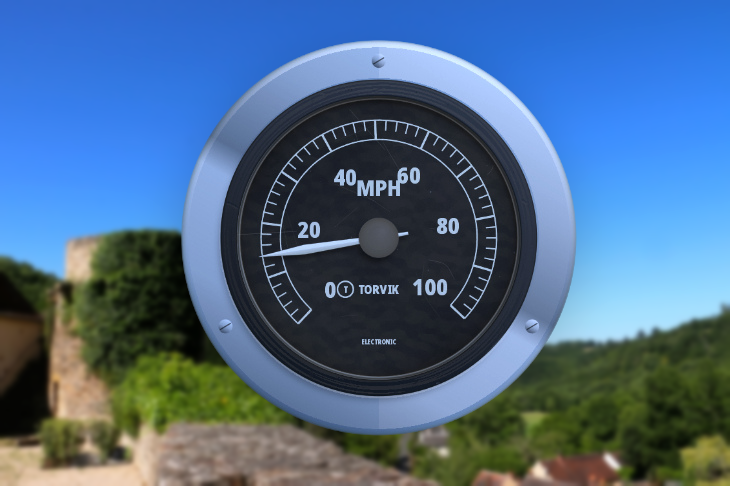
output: 14 mph
